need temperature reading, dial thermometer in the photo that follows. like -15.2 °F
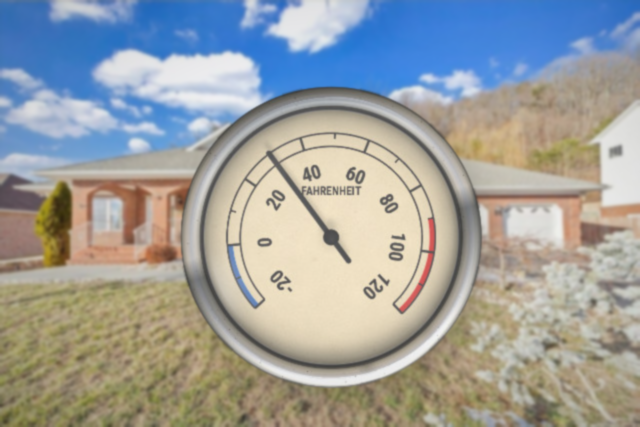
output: 30 °F
